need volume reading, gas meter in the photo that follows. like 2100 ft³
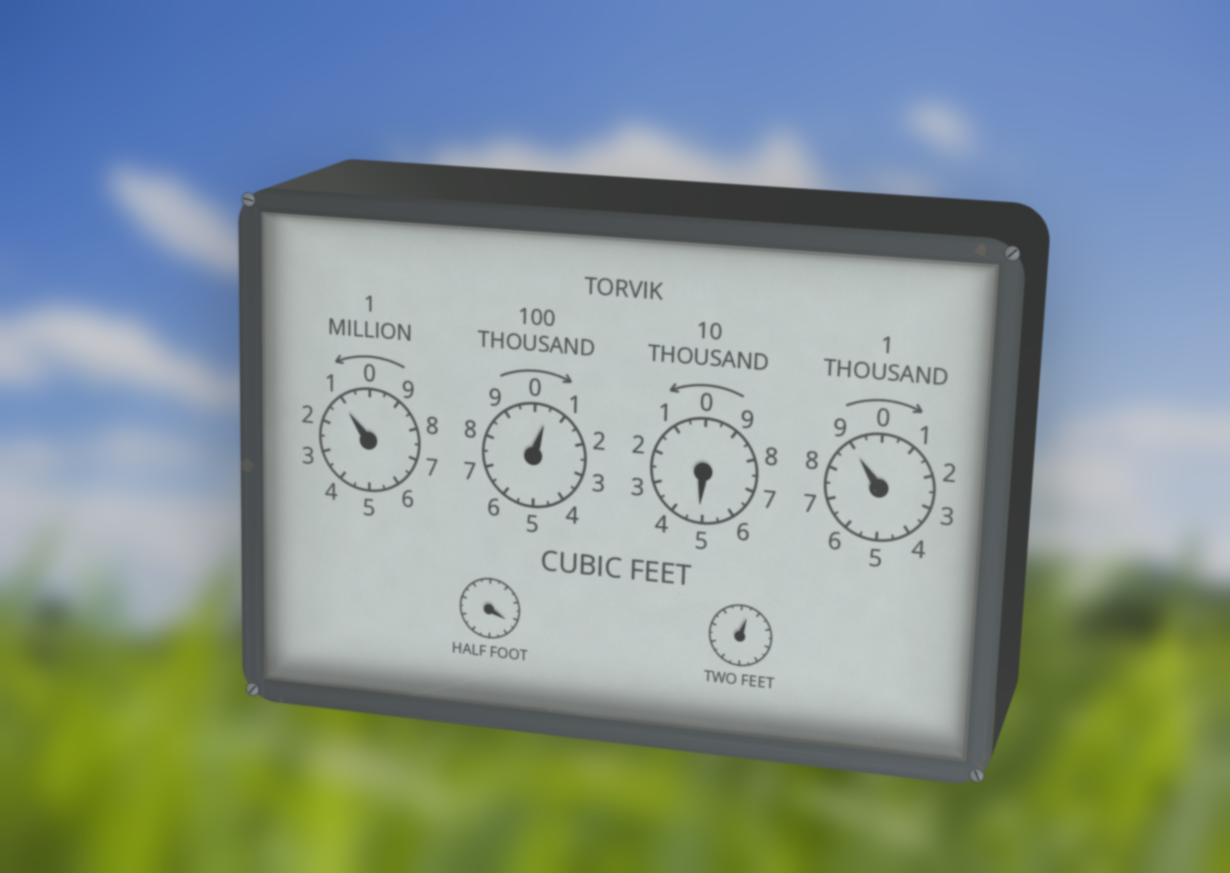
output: 104900 ft³
